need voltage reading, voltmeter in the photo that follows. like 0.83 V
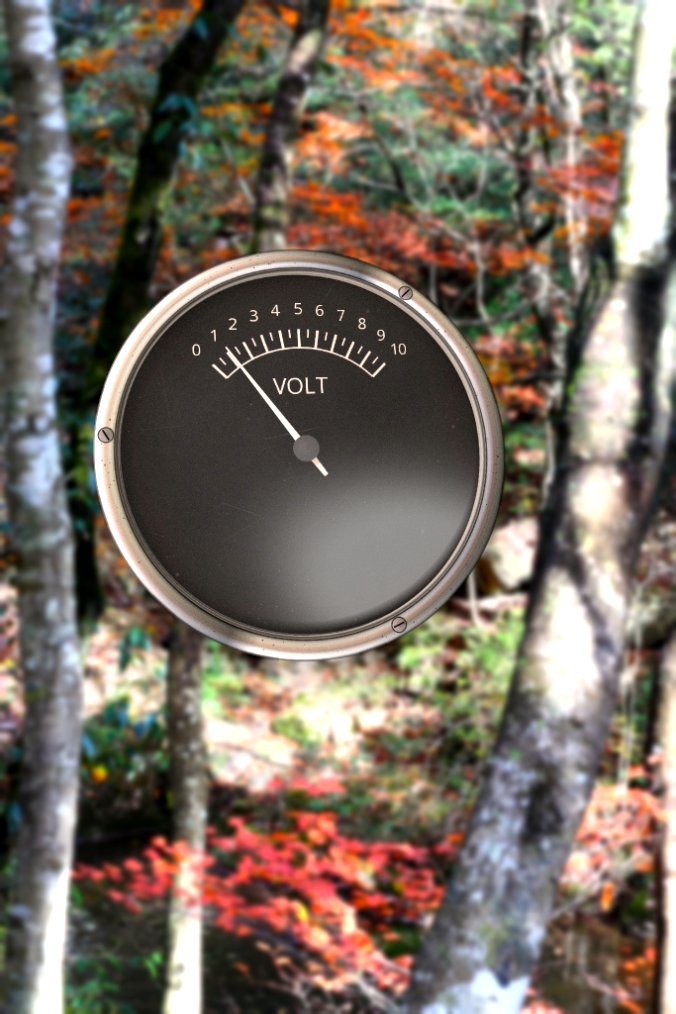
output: 1 V
